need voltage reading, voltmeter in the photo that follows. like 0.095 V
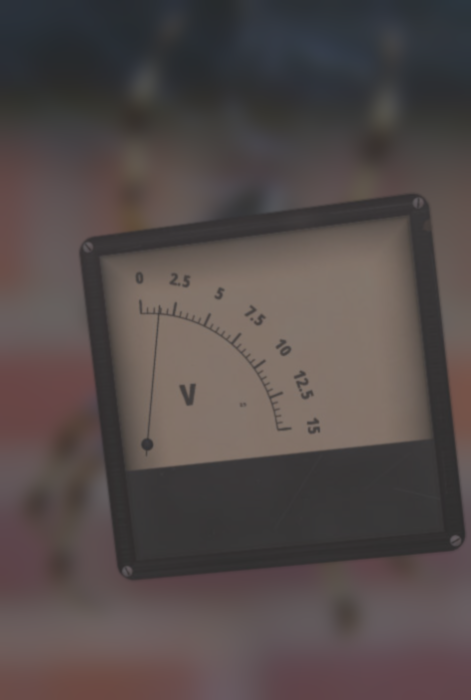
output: 1.5 V
